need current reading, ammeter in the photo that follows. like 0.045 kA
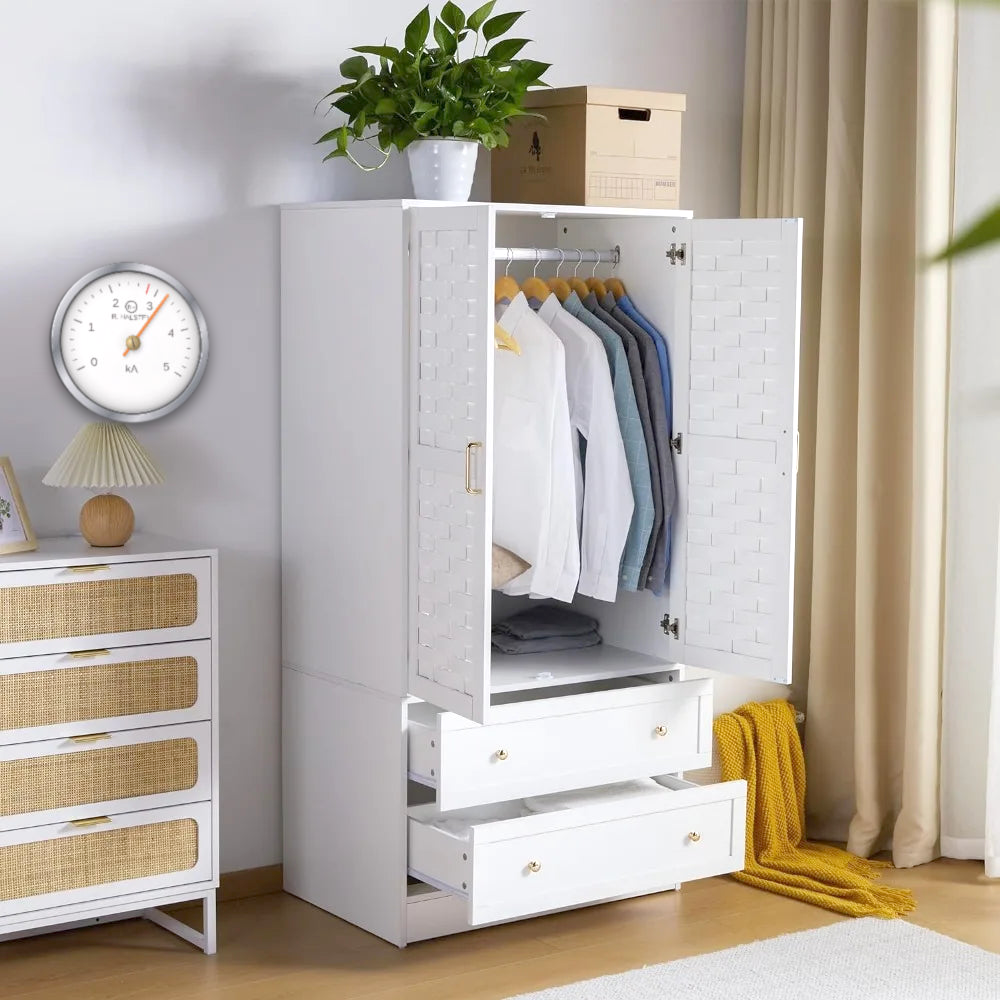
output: 3.2 kA
